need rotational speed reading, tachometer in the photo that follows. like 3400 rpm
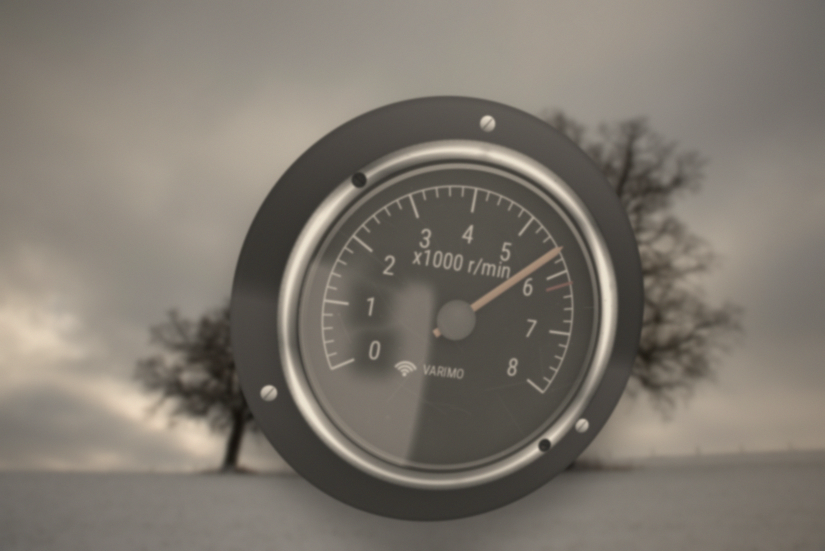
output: 5600 rpm
